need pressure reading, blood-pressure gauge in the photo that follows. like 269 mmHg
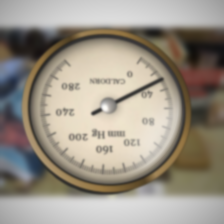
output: 30 mmHg
